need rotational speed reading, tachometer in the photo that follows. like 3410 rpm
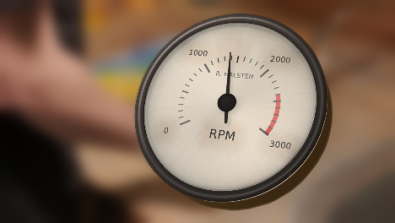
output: 1400 rpm
